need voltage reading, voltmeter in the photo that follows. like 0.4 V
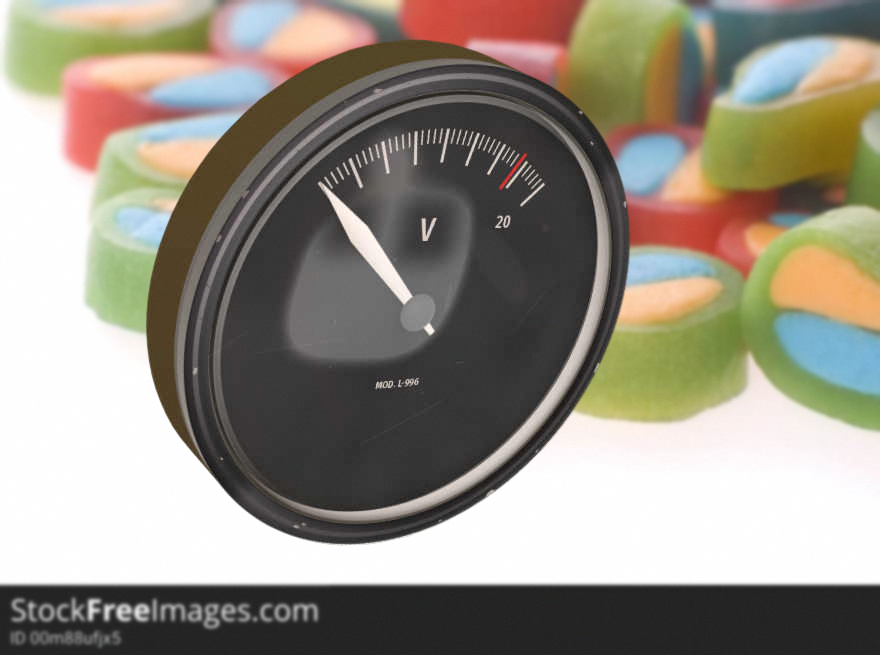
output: 0 V
